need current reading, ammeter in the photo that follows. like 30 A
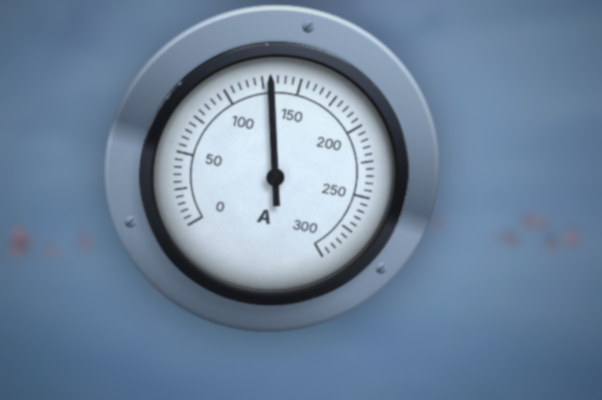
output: 130 A
